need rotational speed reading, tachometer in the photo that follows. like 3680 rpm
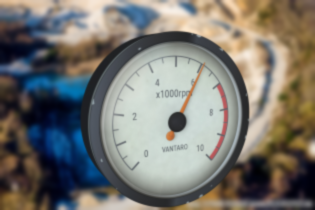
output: 6000 rpm
